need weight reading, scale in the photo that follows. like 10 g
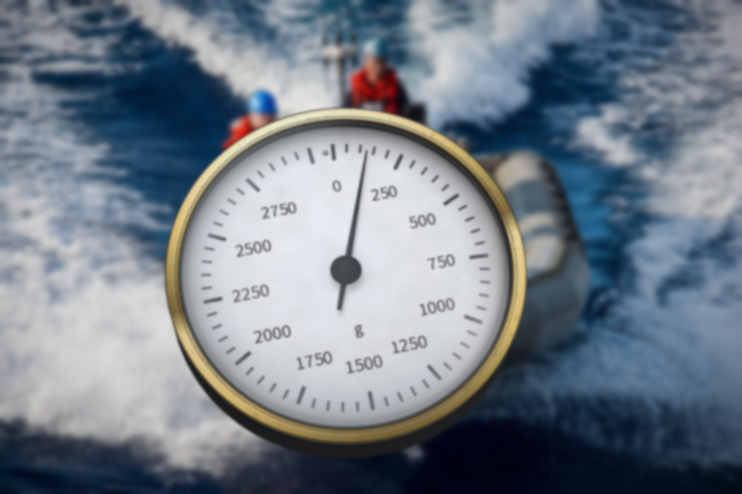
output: 125 g
